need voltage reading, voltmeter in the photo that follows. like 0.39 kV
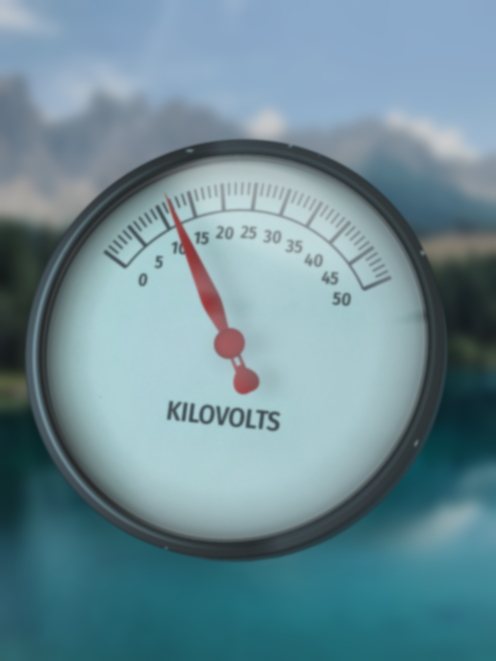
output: 12 kV
